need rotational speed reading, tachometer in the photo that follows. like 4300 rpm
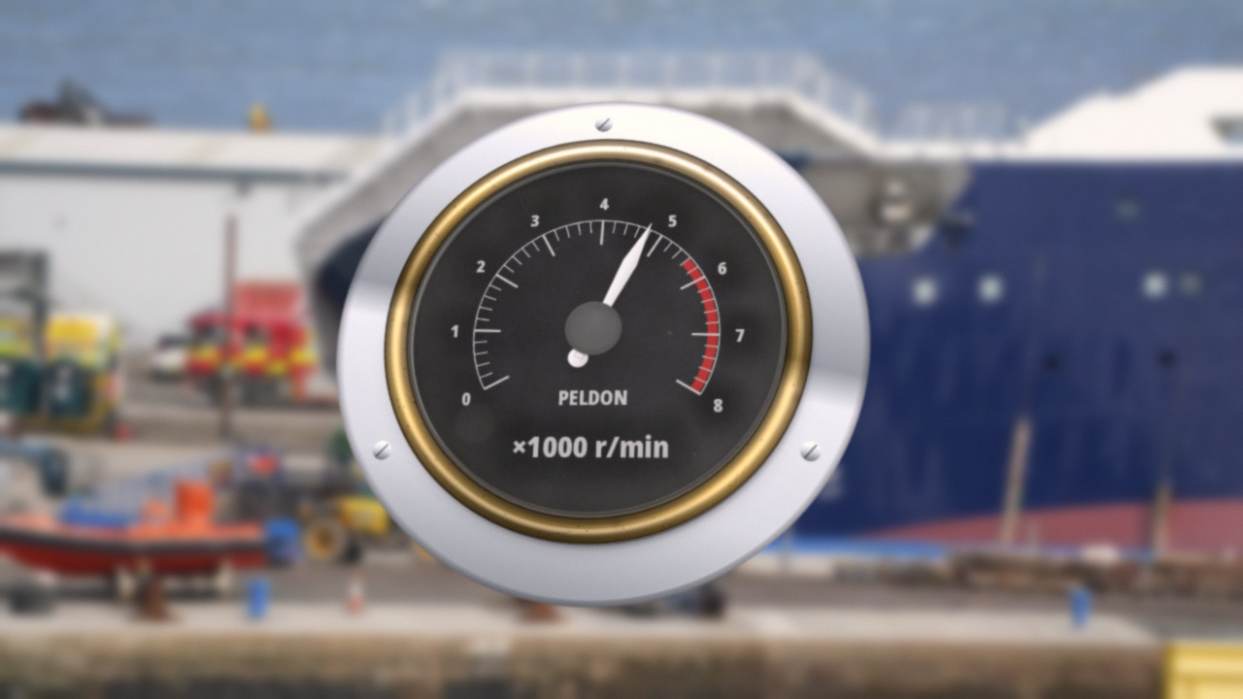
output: 4800 rpm
